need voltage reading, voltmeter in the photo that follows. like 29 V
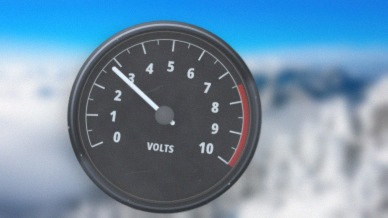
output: 2.75 V
